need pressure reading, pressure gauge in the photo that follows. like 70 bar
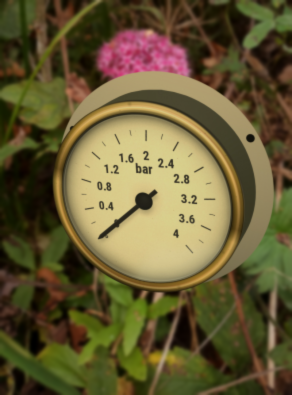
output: 0 bar
